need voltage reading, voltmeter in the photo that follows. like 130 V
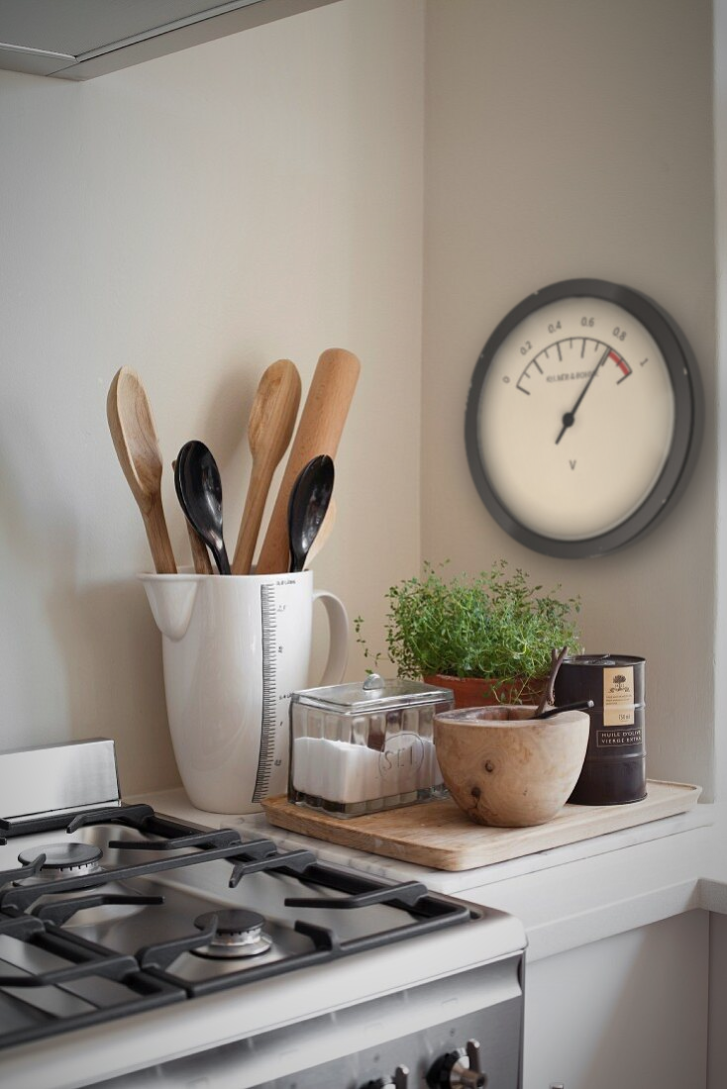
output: 0.8 V
